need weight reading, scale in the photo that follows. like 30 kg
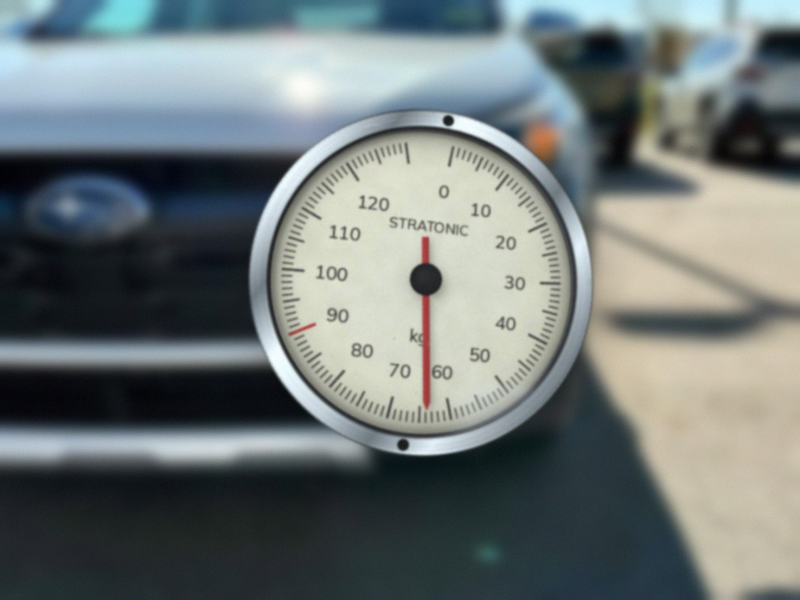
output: 64 kg
